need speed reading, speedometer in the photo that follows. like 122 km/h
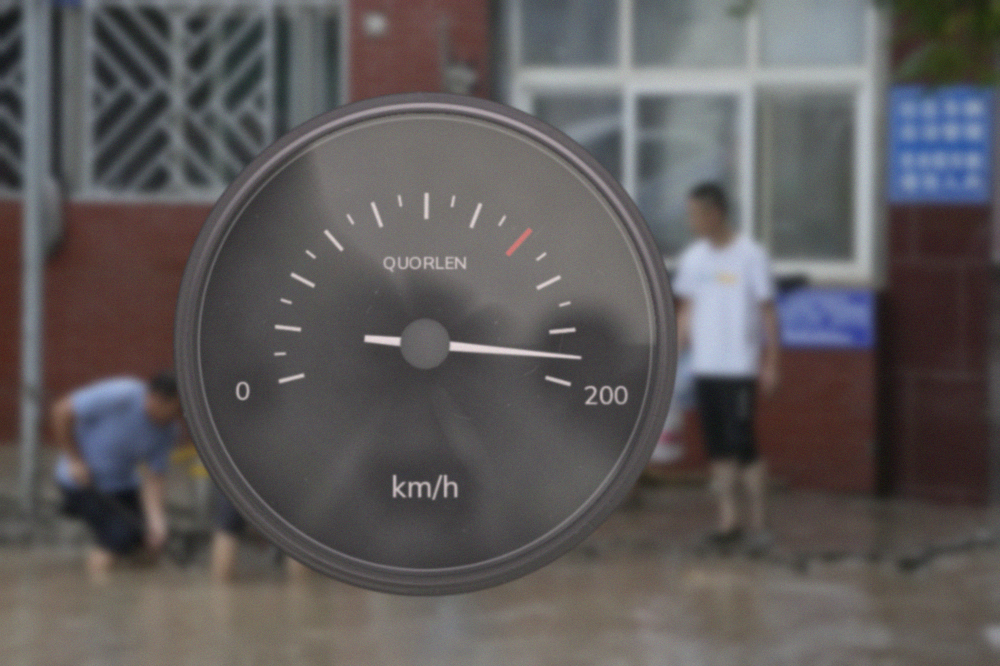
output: 190 km/h
